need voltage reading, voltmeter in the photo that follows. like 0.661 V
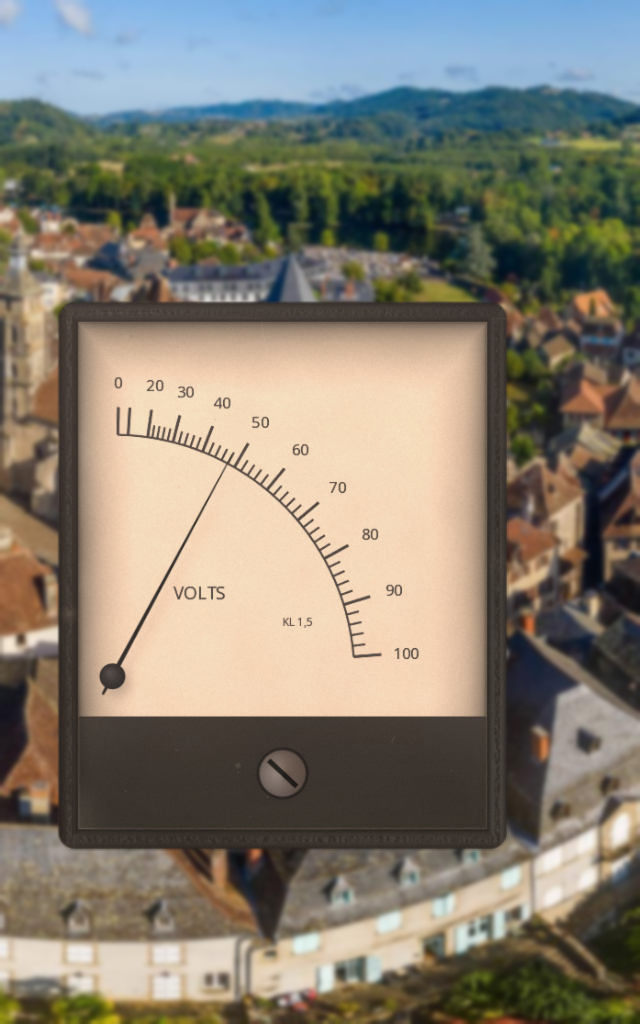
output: 48 V
